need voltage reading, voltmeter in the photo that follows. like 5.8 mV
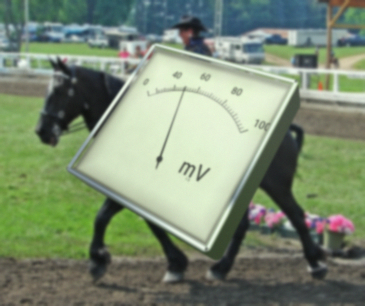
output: 50 mV
